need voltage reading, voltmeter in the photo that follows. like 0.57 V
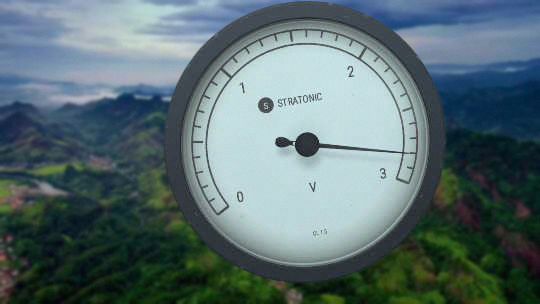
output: 2.8 V
